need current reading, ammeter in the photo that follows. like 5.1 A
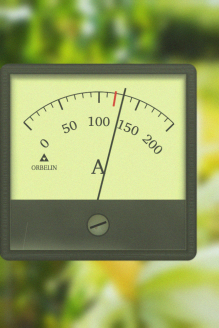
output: 130 A
